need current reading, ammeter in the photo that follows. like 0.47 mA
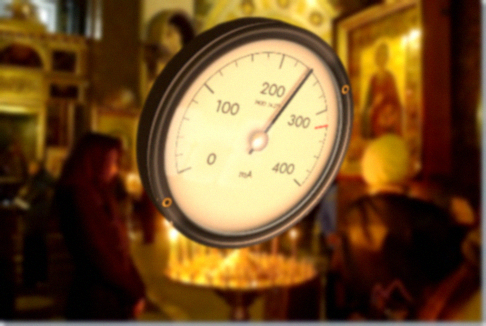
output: 240 mA
